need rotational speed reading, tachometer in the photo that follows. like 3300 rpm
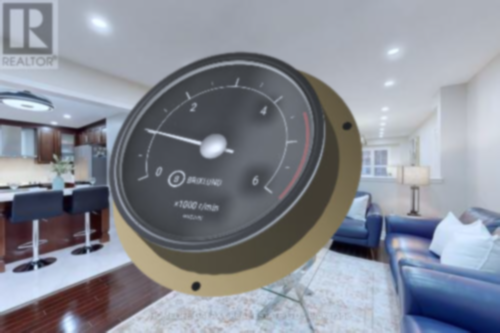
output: 1000 rpm
